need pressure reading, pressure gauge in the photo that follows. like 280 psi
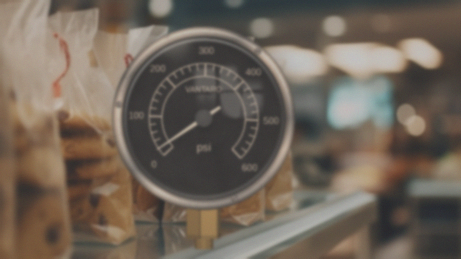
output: 20 psi
